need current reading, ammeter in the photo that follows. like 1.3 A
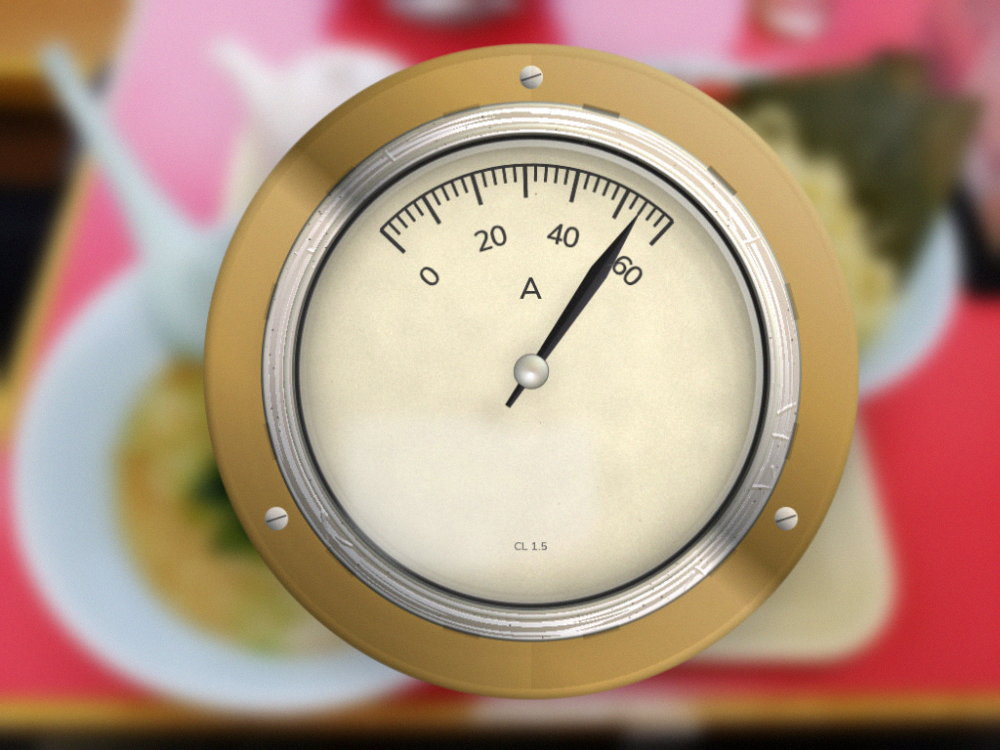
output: 54 A
